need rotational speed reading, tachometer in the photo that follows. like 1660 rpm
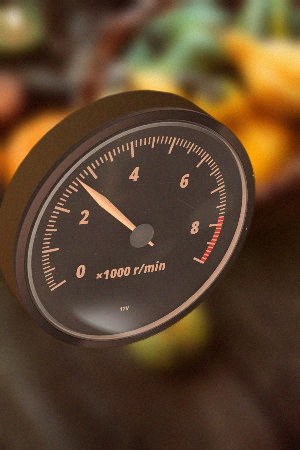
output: 2700 rpm
